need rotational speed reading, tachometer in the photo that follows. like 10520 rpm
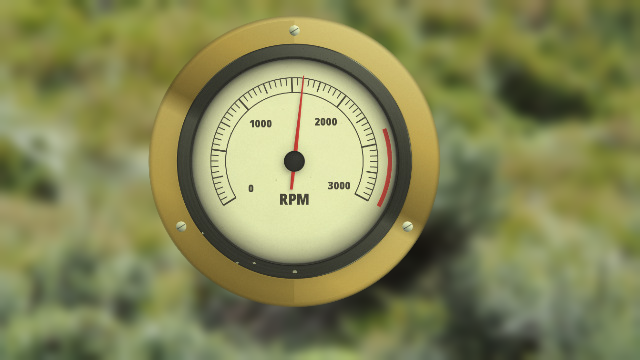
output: 1600 rpm
